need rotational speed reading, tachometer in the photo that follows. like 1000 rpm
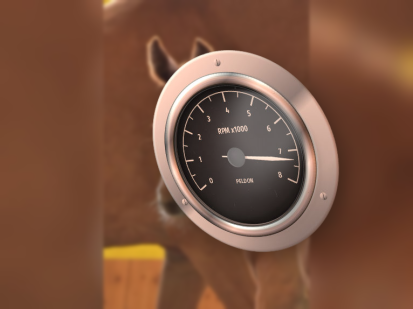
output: 7250 rpm
